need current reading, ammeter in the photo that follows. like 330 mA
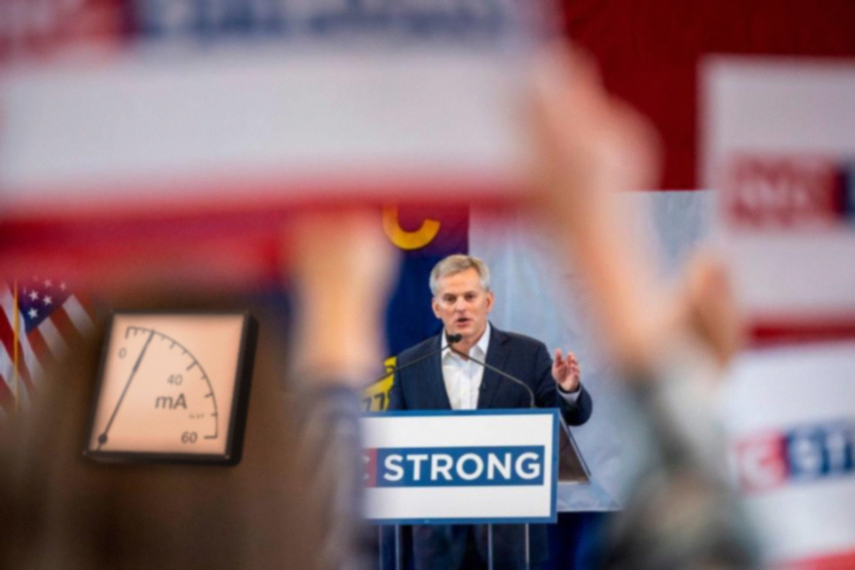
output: 20 mA
